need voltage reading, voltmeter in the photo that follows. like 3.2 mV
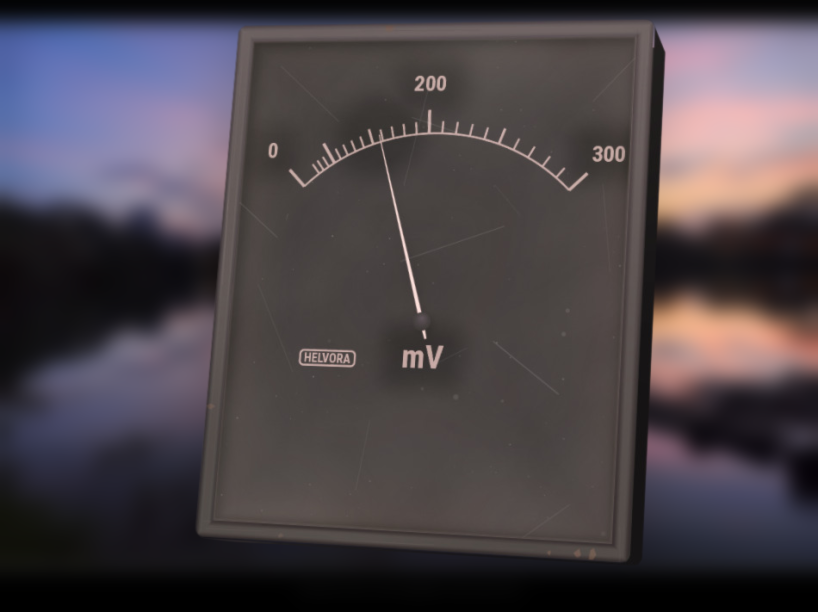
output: 160 mV
